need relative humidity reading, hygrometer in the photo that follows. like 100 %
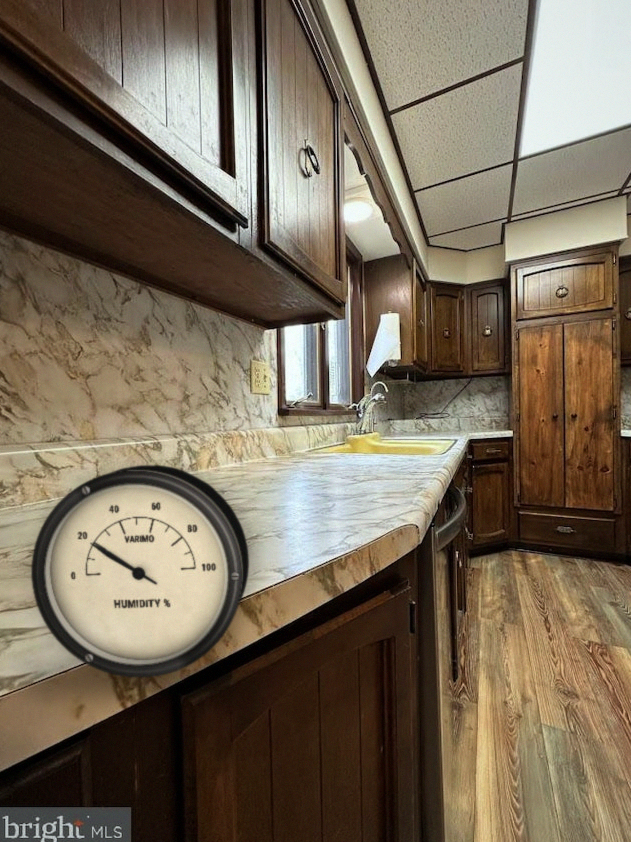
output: 20 %
